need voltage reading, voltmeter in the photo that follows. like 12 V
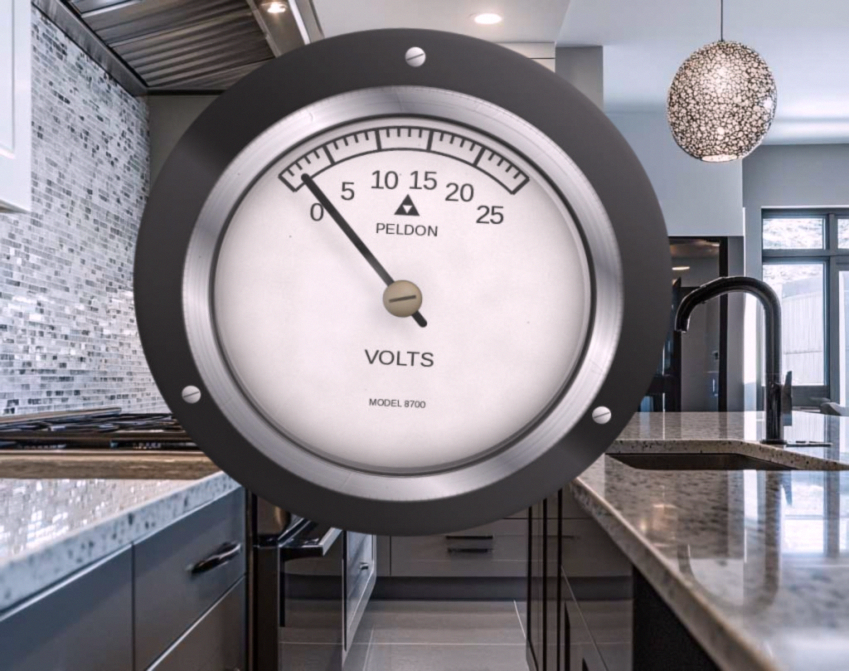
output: 2 V
